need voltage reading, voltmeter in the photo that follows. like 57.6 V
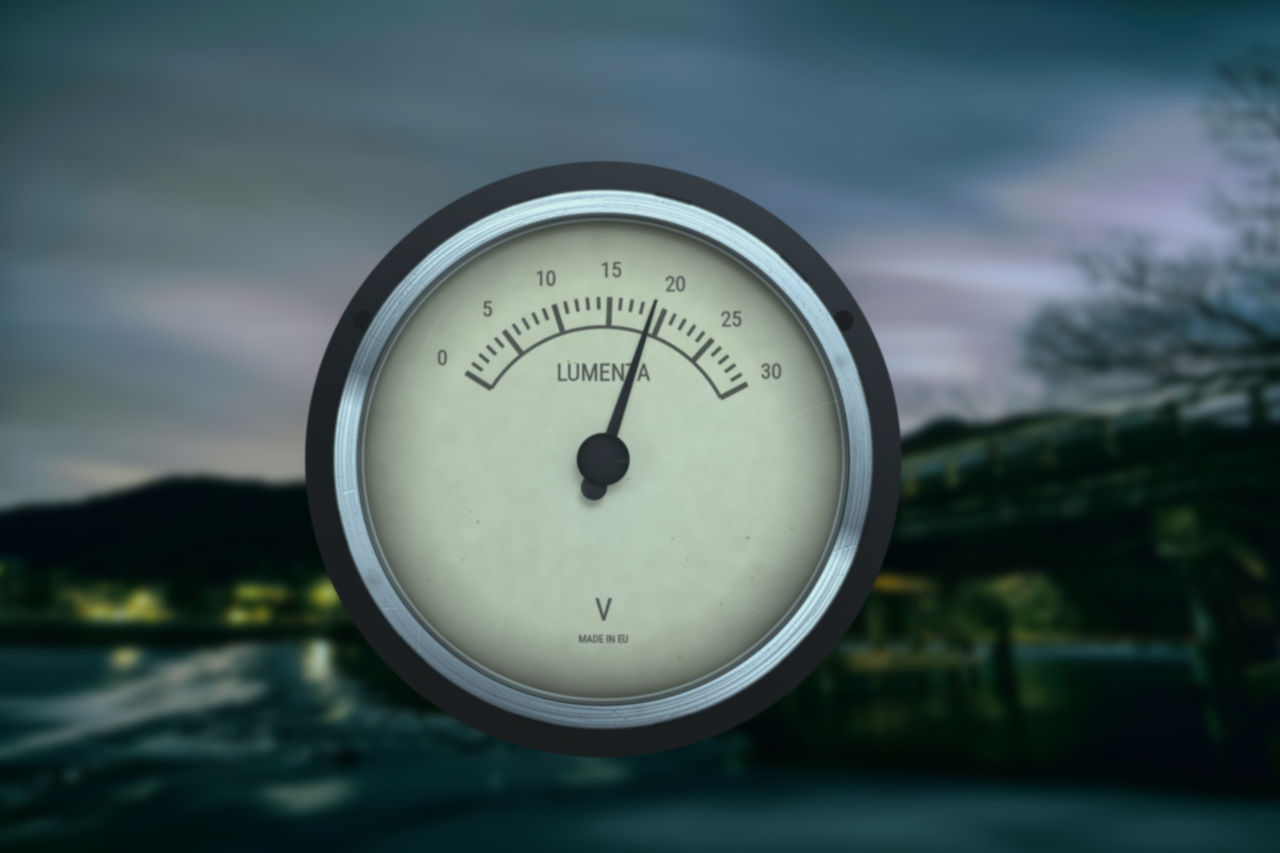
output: 19 V
